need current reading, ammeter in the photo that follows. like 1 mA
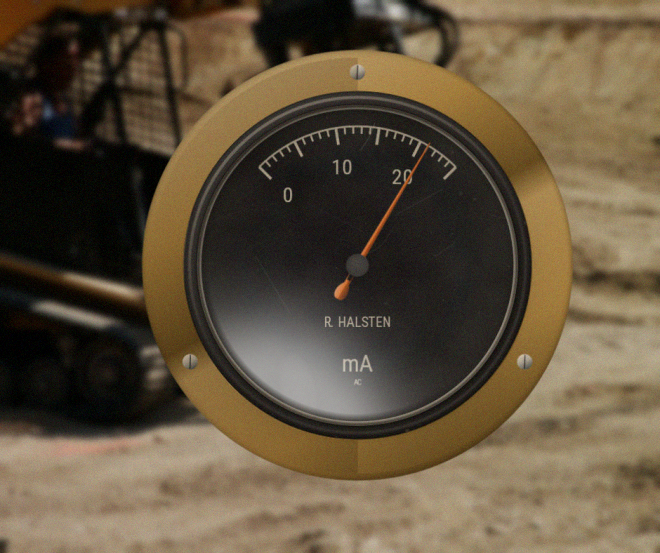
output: 21 mA
